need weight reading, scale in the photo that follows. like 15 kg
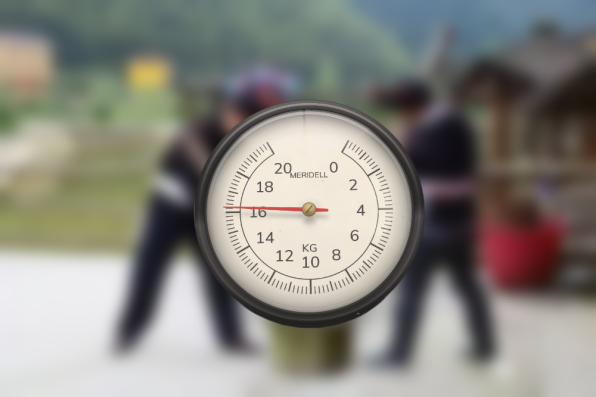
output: 16.2 kg
